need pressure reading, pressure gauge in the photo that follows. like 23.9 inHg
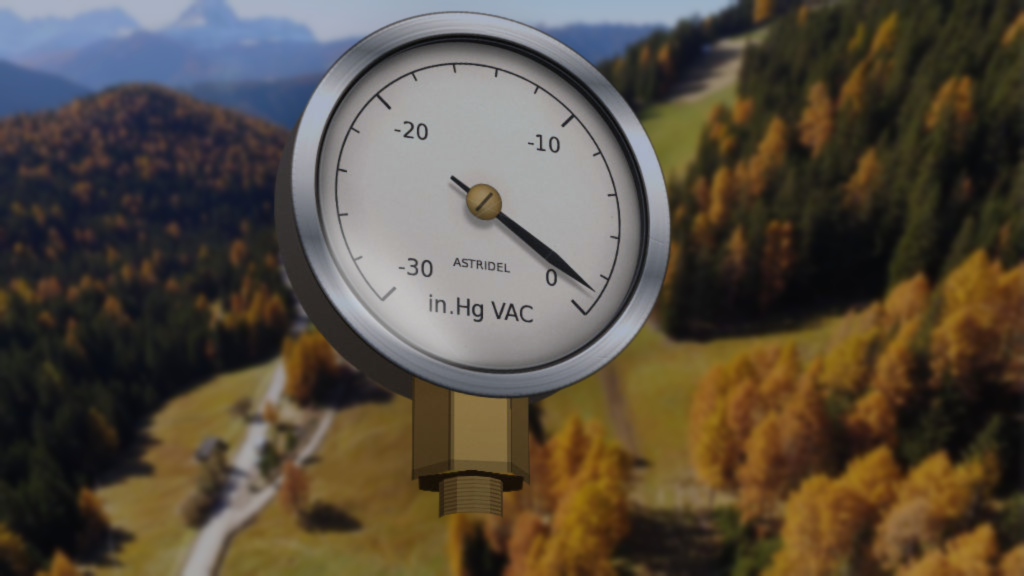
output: -1 inHg
